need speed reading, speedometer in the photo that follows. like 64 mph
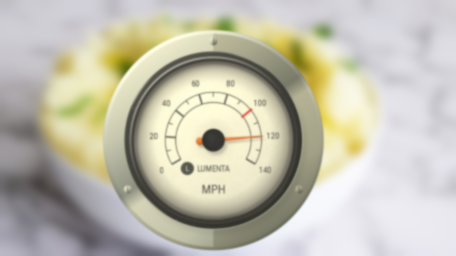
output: 120 mph
